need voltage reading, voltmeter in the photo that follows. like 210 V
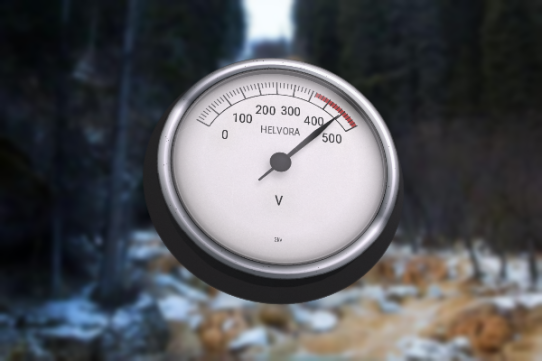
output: 450 V
